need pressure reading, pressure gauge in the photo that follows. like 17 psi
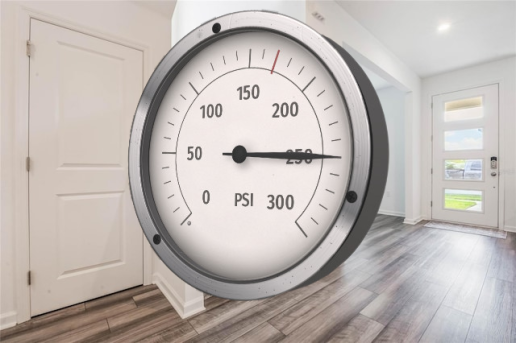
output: 250 psi
